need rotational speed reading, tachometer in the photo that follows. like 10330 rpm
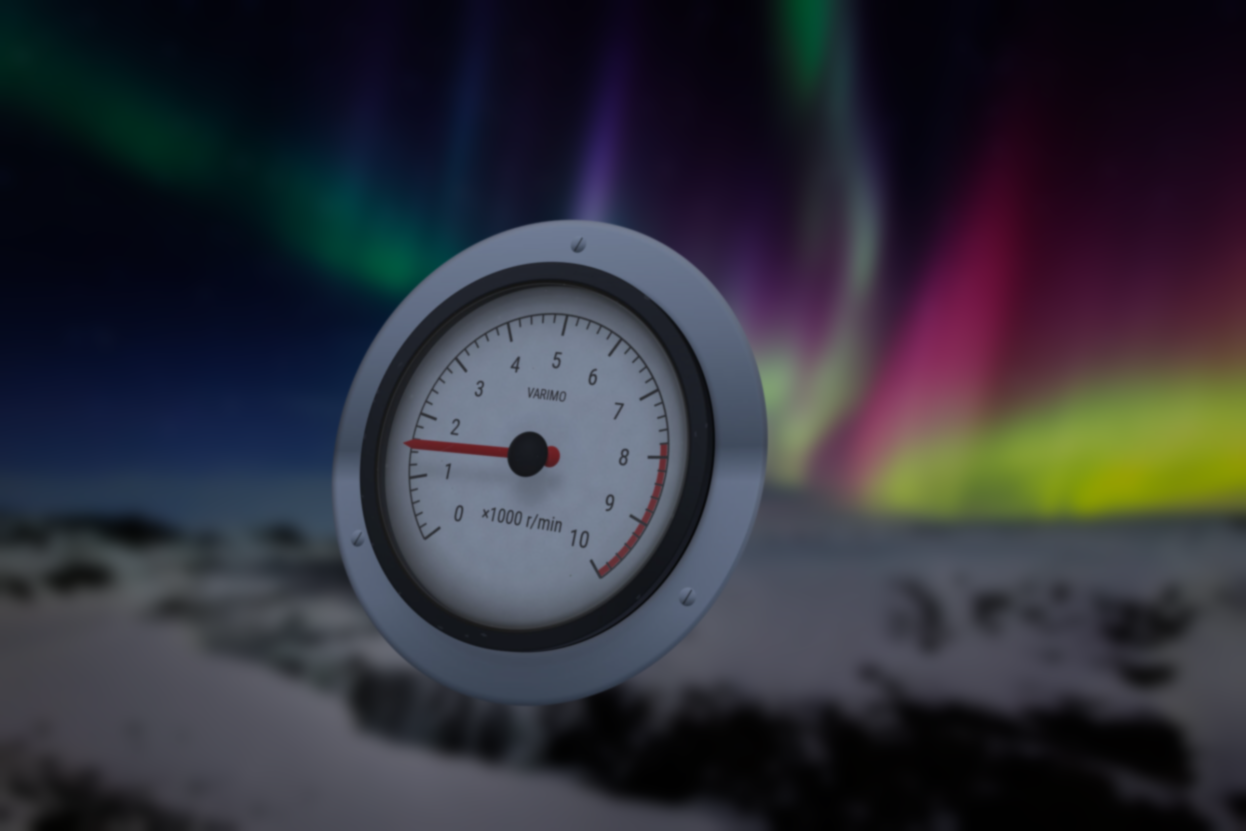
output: 1500 rpm
